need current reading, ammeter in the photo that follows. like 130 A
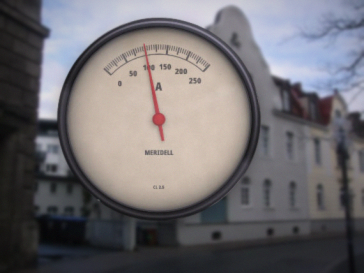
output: 100 A
